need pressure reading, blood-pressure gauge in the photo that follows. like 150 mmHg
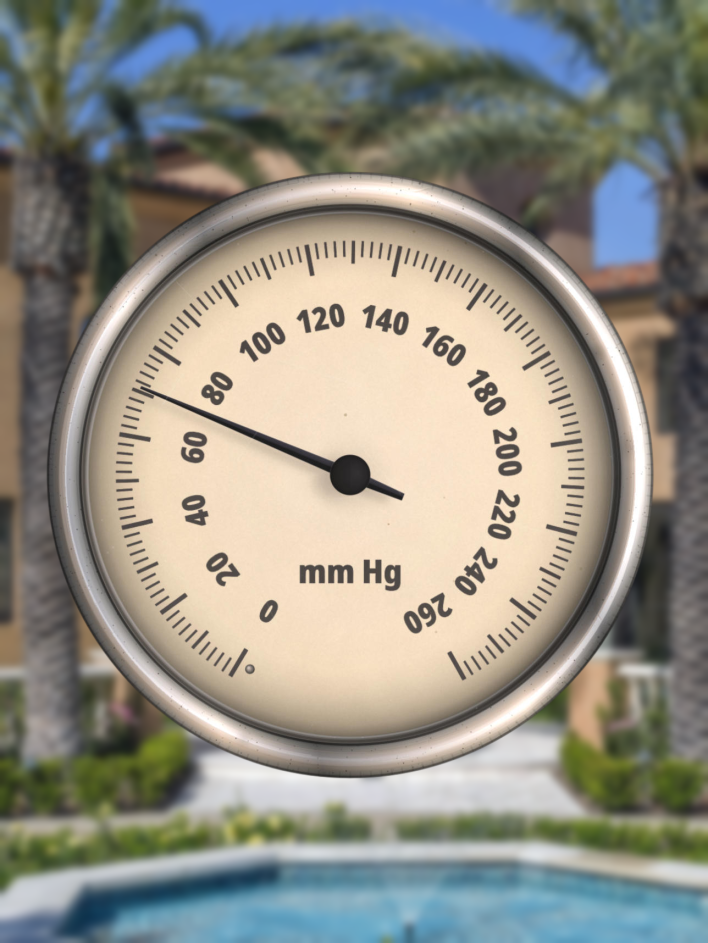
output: 71 mmHg
